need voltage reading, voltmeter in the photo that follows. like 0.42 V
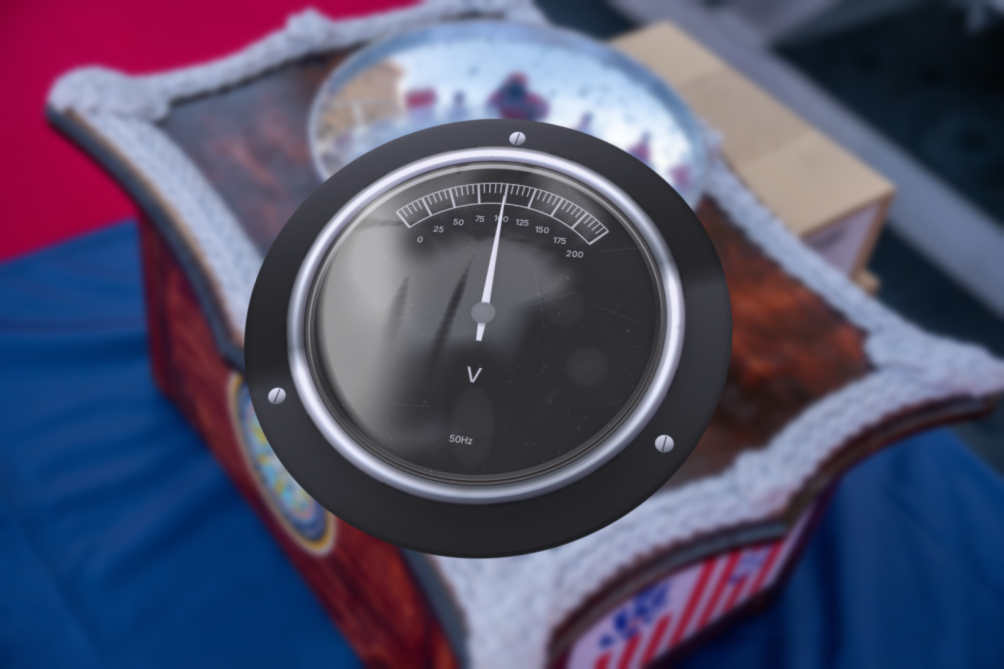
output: 100 V
